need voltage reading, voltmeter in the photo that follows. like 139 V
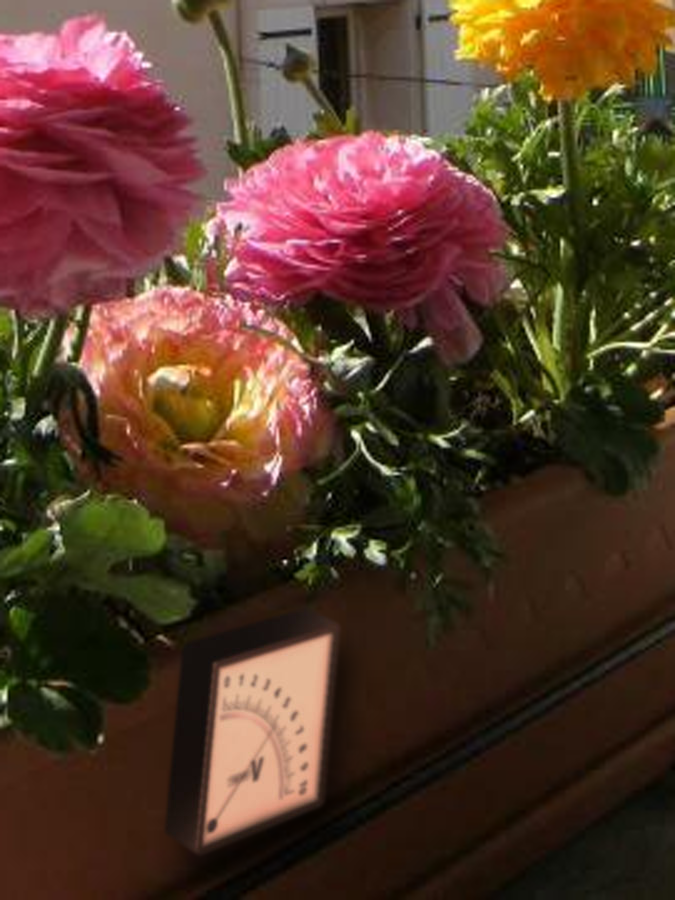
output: 5 V
